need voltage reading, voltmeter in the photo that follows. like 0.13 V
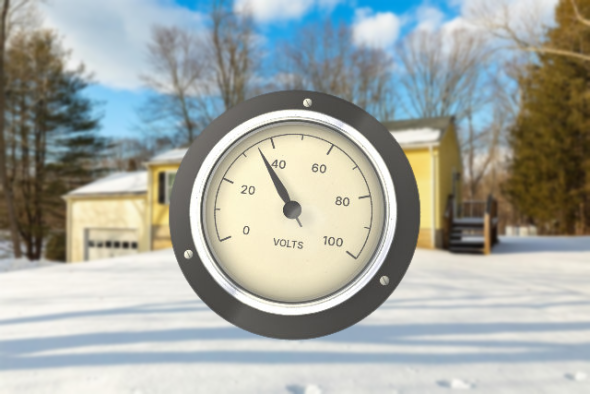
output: 35 V
